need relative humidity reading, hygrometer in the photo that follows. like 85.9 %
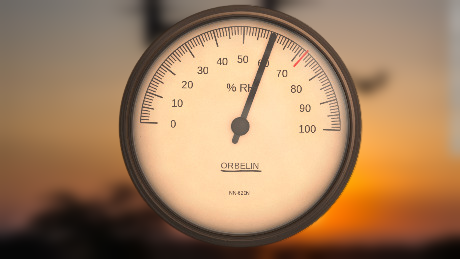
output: 60 %
